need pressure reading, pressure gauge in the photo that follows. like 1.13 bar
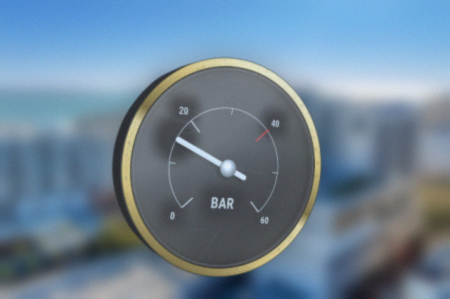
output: 15 bar
